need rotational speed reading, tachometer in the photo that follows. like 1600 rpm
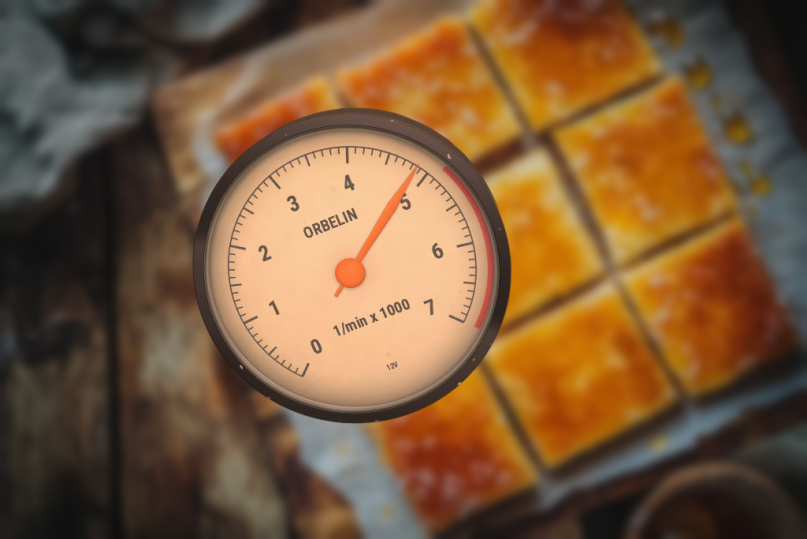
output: 4850 rpm
